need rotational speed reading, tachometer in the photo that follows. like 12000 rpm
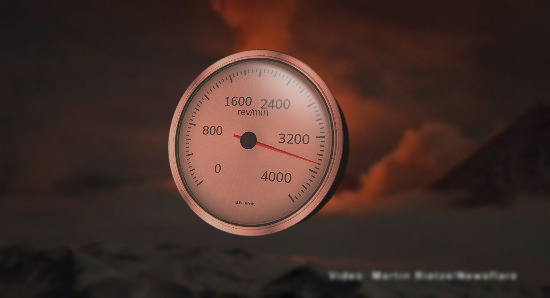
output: 3500 rpm
